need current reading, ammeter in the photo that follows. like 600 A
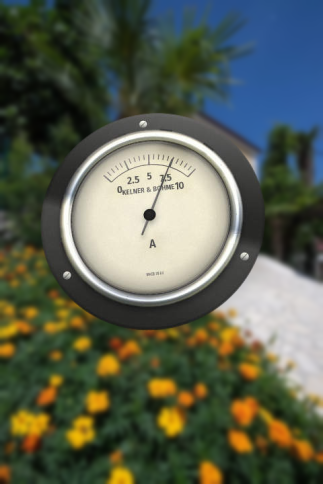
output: 7.5 A
